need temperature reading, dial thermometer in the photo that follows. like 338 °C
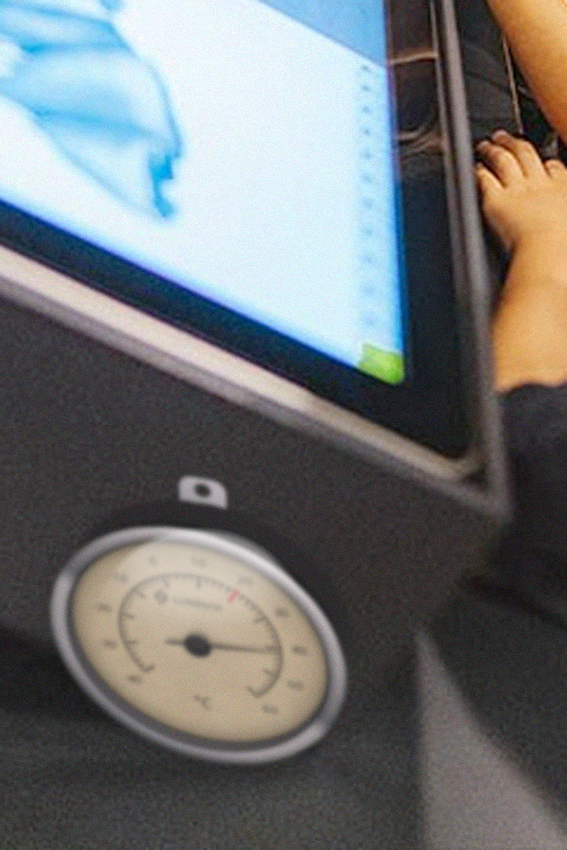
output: 40 °C
